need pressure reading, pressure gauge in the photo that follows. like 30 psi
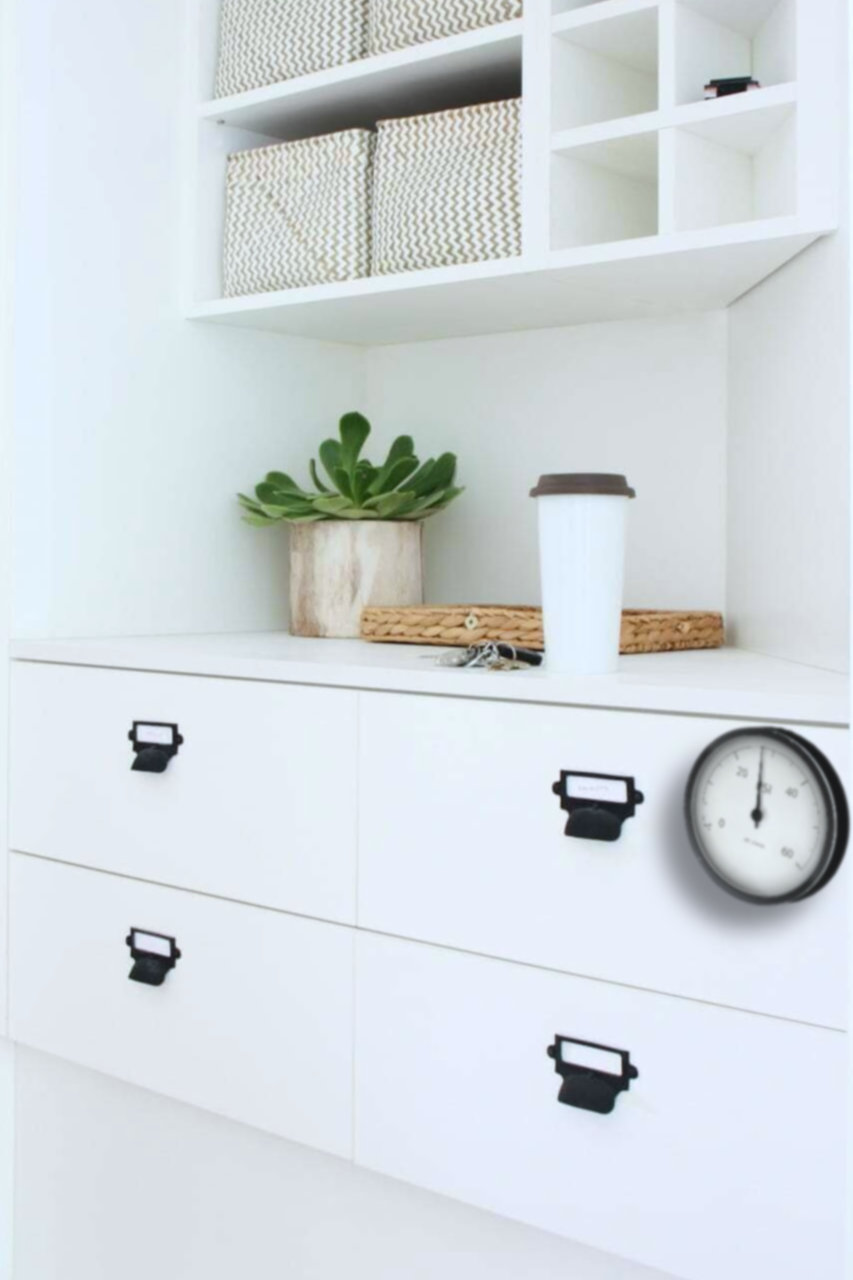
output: 27.5 psi
